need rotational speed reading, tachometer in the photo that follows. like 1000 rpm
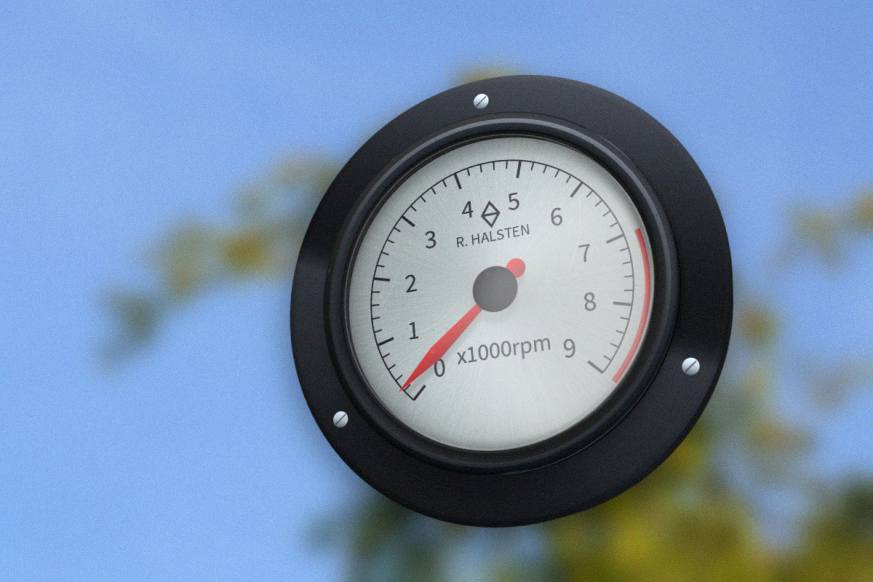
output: 200 rpm
